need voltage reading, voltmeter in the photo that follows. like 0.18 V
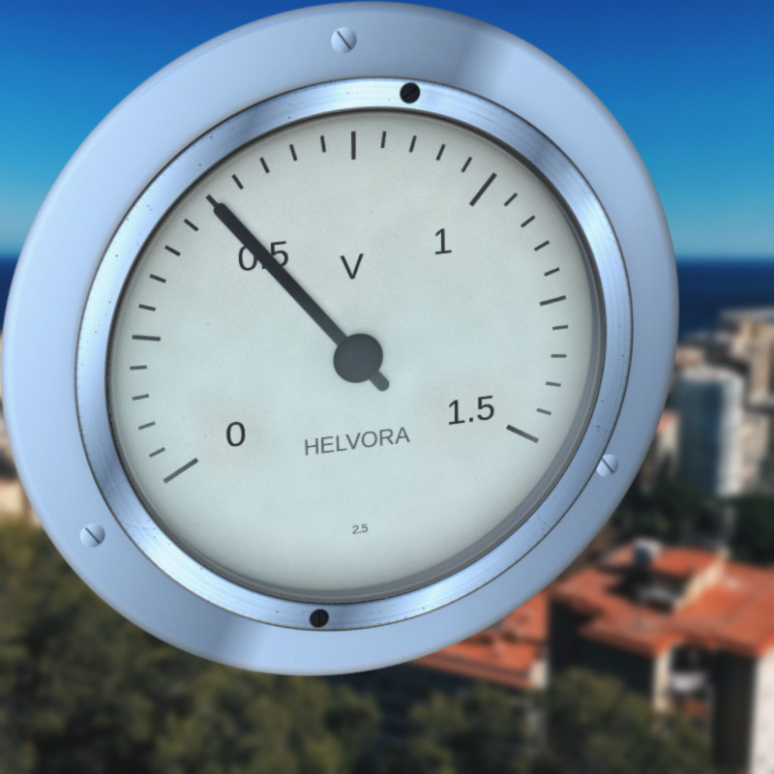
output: 0.5 V
